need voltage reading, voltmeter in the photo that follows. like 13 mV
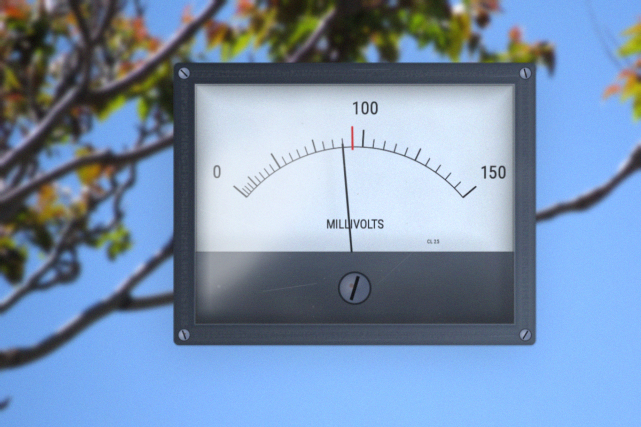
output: 90 mV
